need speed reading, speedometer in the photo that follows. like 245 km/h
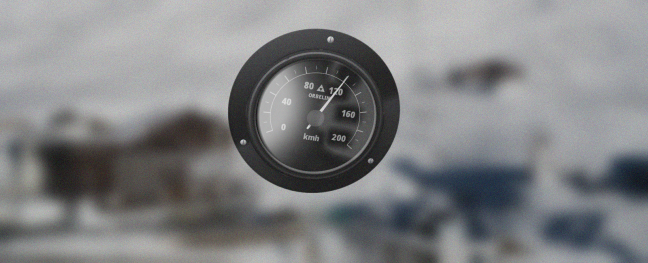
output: 120 km/h
